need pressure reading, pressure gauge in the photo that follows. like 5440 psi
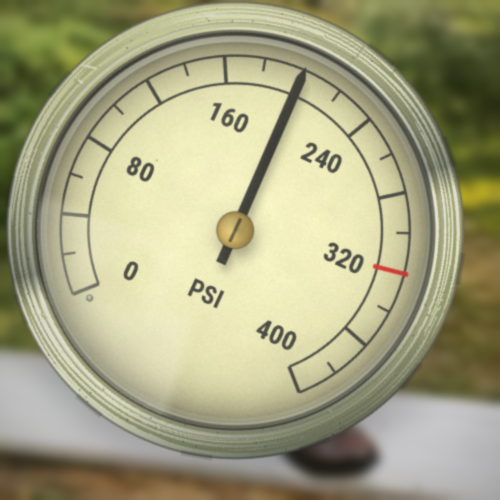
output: 200 psi
